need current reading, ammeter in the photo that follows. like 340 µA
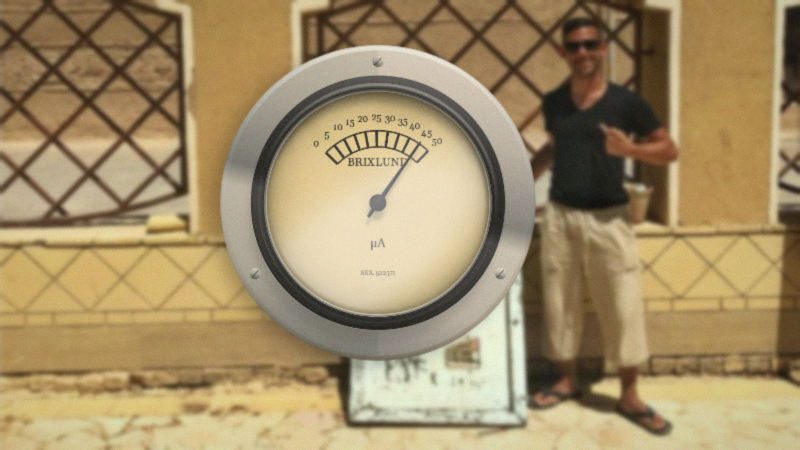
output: 45 µA
